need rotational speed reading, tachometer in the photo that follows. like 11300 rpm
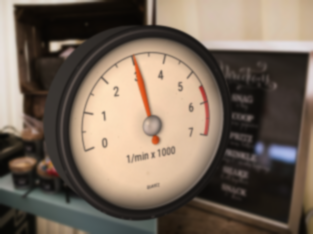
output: 3000 rpm
